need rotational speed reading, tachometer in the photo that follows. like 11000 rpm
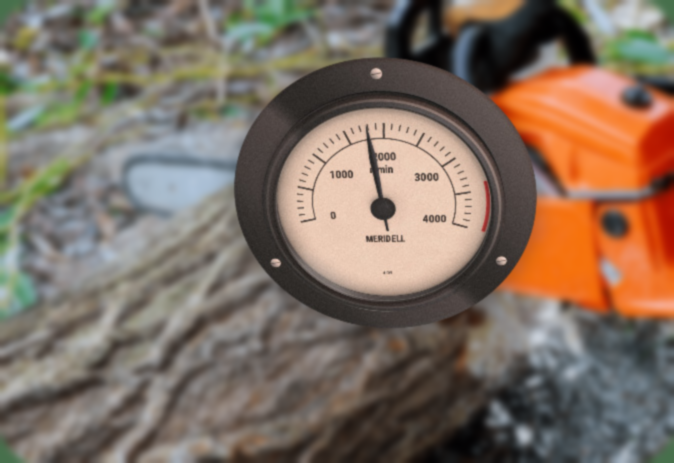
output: 1800 rpm
